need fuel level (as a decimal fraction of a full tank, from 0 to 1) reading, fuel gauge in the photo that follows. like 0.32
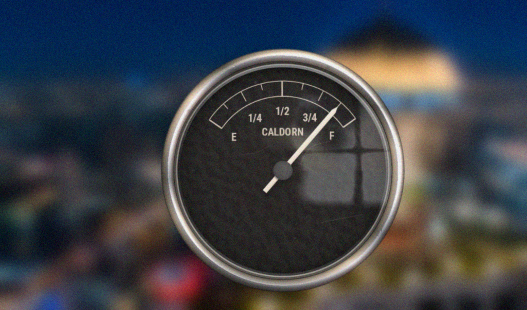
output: 0.875
